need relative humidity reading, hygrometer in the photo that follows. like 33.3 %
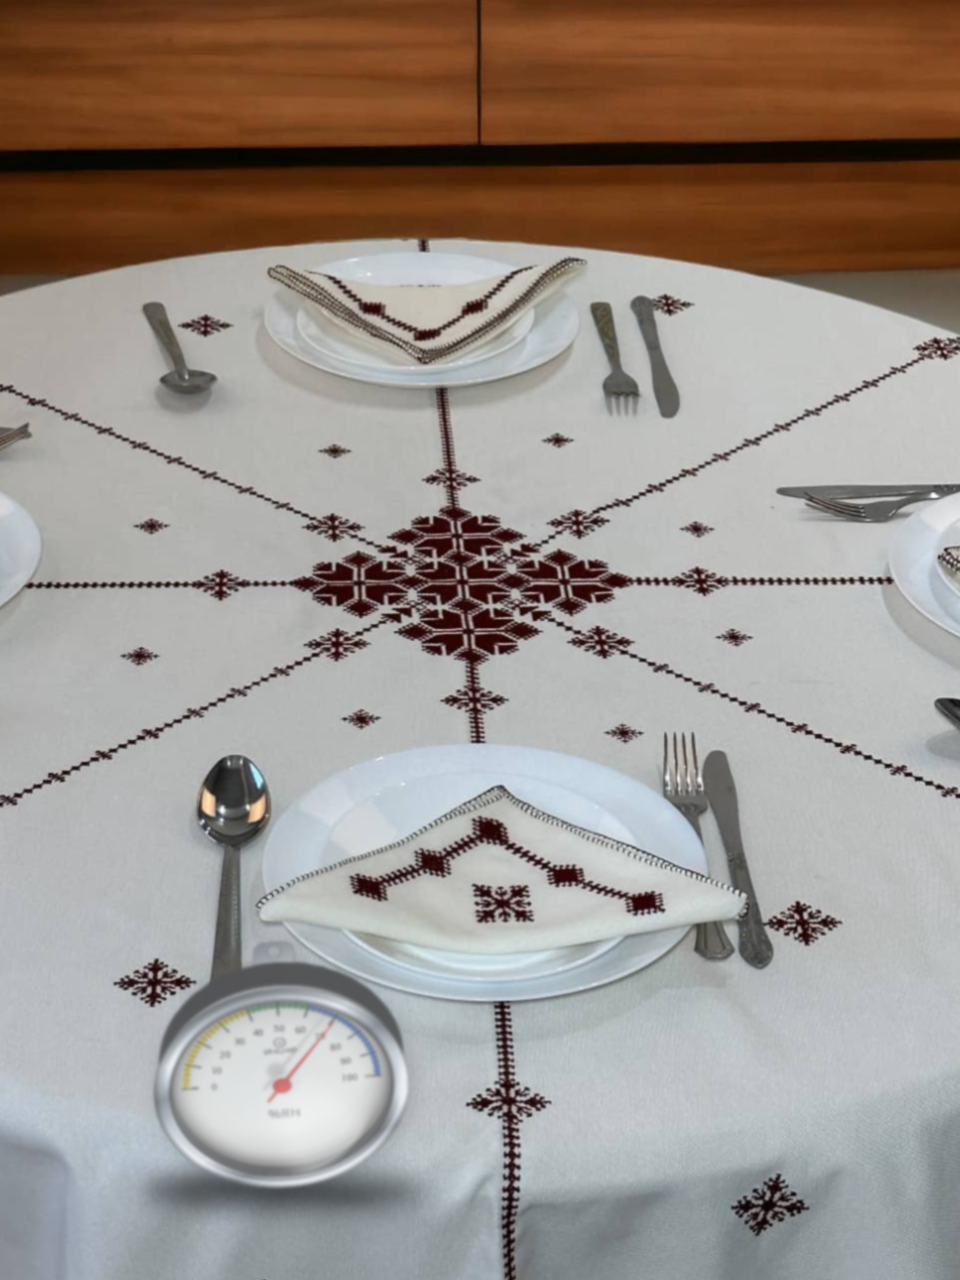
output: 70 %
